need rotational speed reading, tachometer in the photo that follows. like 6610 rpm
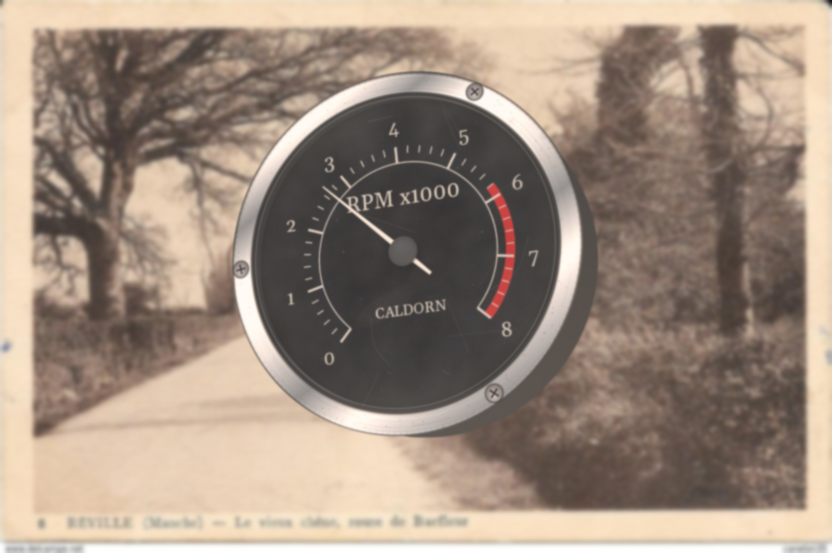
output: 2700 rpm
